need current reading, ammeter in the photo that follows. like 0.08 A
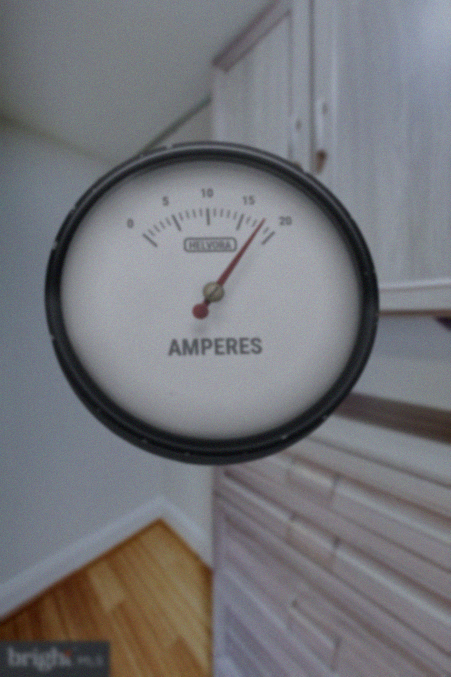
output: 18 A
